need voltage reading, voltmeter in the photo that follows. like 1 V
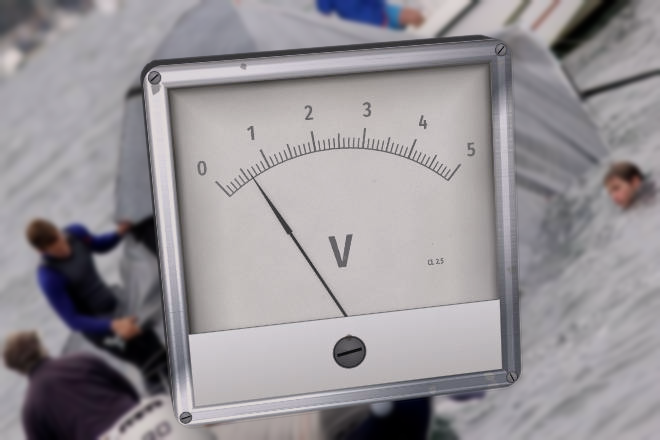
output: 0.6 V
